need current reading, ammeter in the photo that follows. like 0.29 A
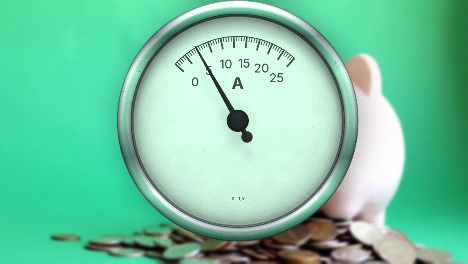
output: 5 A
